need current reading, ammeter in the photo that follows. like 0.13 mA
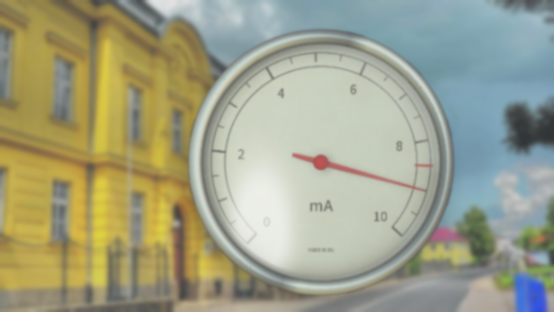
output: 9 mA
